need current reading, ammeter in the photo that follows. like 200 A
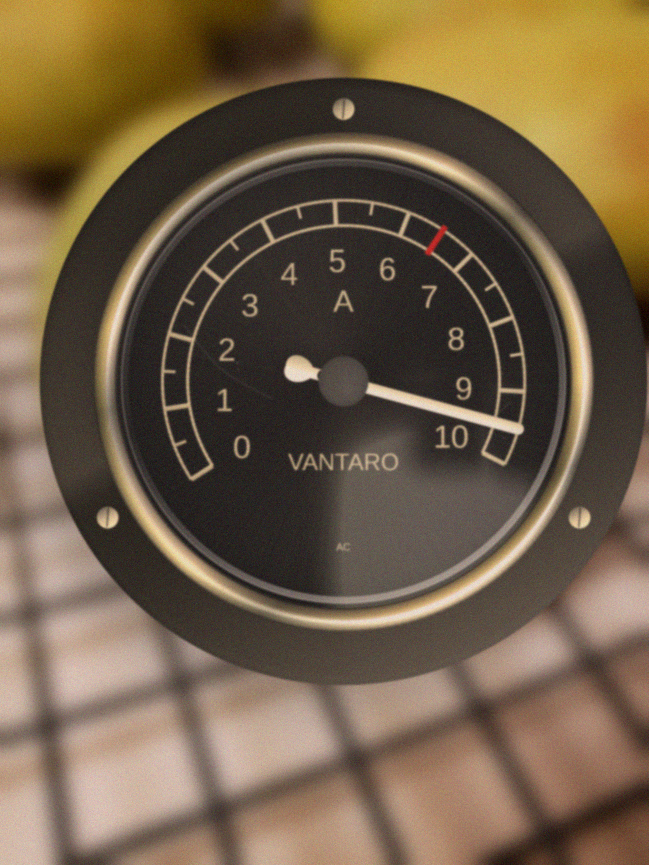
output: 9.5 A
